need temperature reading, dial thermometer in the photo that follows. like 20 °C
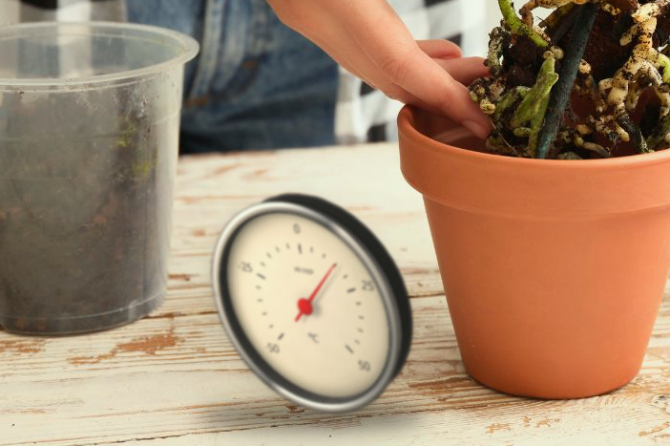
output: 15 °C
